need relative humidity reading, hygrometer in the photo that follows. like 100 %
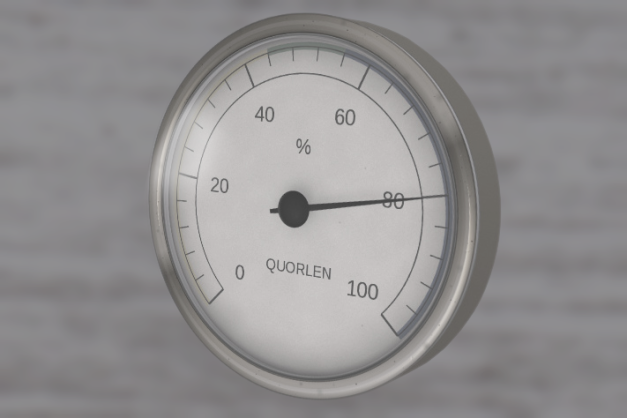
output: 80 %
